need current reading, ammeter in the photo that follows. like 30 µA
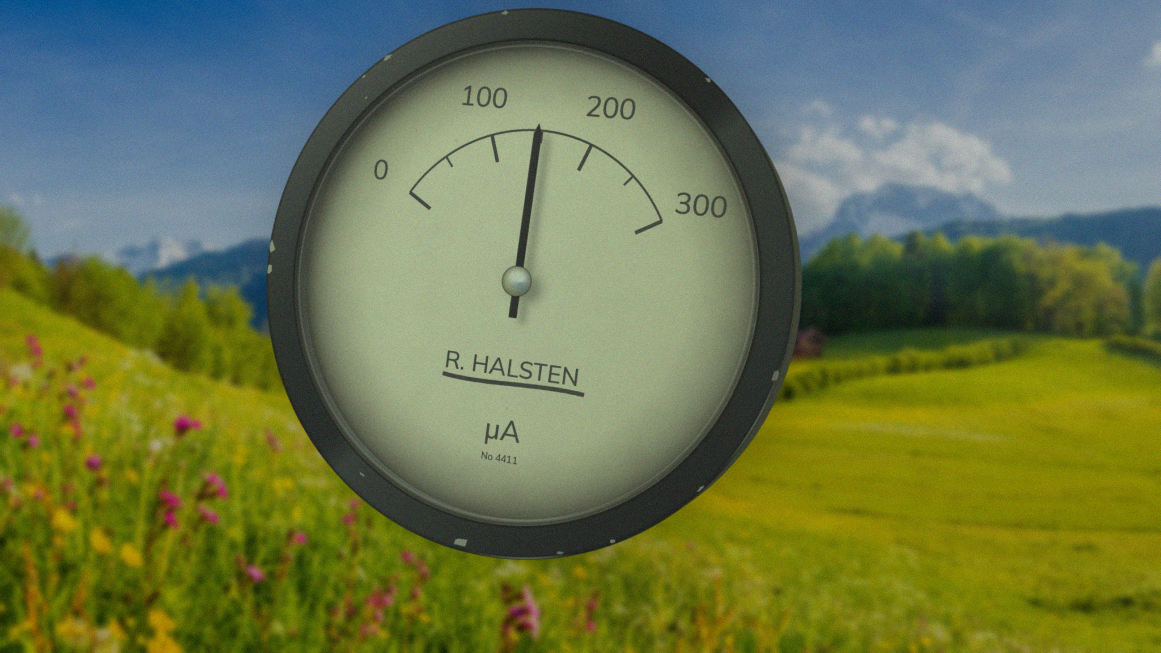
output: 150 µA
